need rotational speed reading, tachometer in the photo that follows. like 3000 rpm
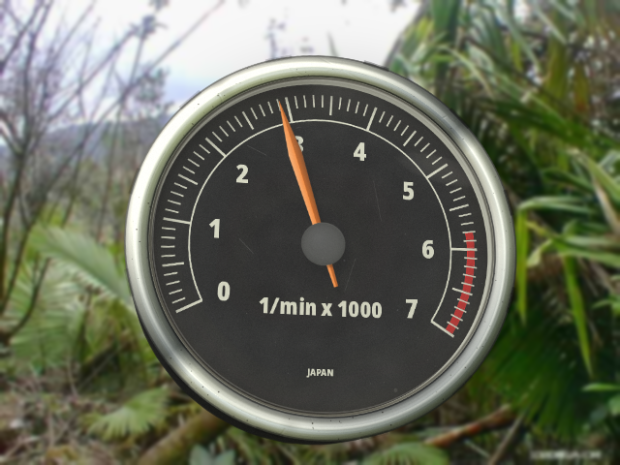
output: 2900 rpm
